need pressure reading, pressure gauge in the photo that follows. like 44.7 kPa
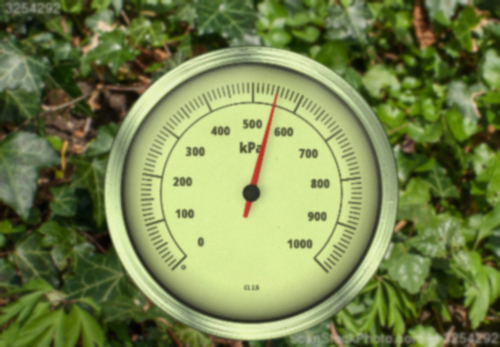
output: 550 kPa
